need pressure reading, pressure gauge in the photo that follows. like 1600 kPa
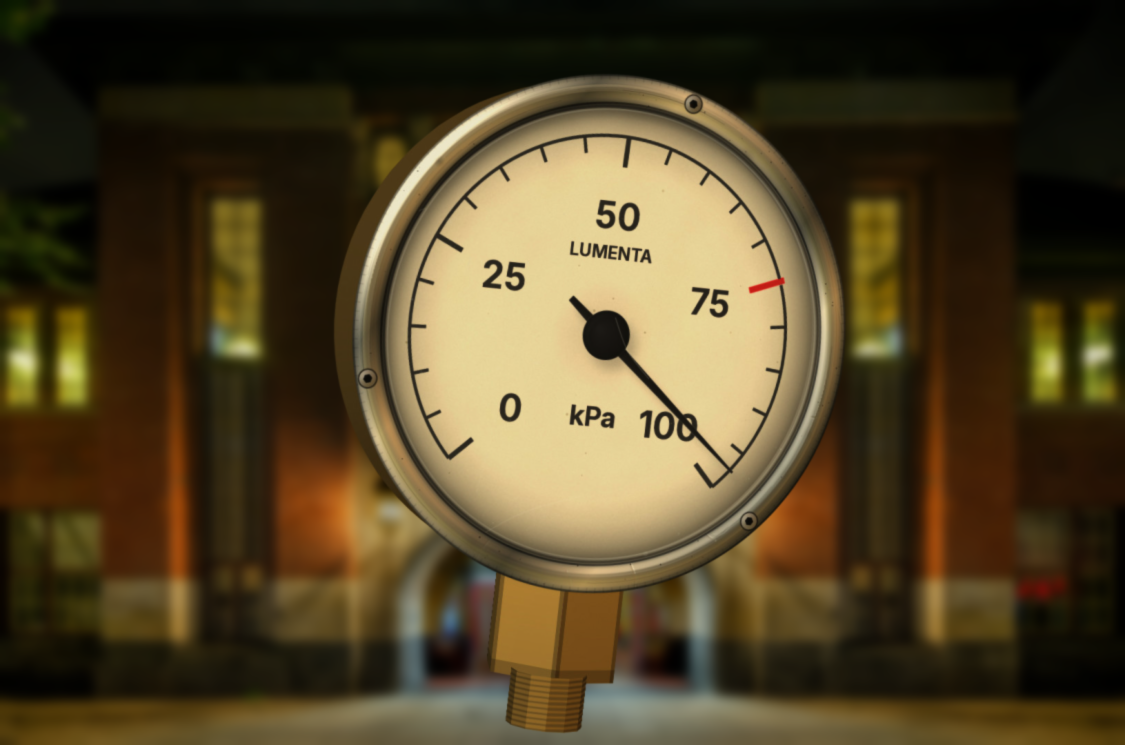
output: 97.5 kPa
